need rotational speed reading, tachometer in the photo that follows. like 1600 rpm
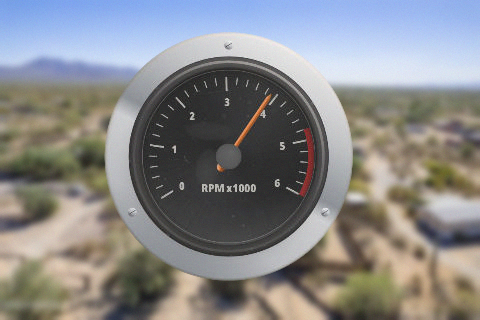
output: 3900 rpm
